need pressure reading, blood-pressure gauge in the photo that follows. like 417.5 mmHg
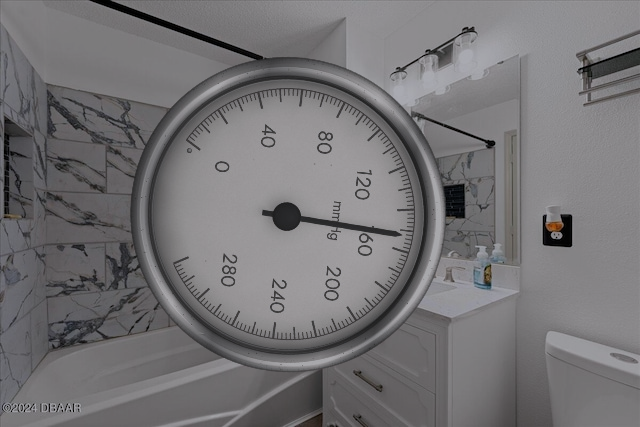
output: 152 mmHg
